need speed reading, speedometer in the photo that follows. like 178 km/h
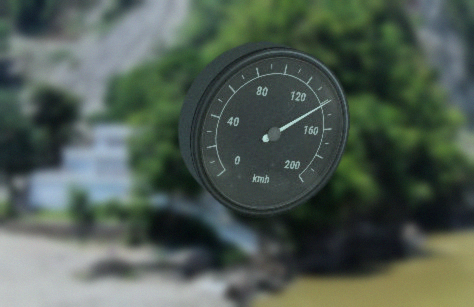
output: 140 km/h
